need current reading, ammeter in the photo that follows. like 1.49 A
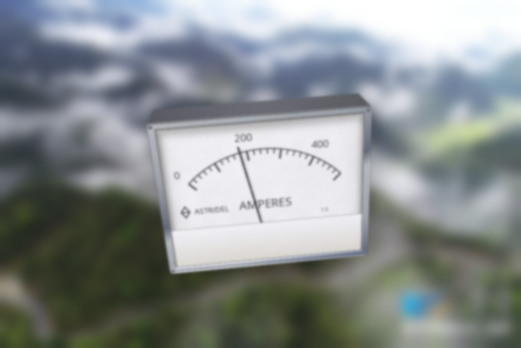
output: 180 A
